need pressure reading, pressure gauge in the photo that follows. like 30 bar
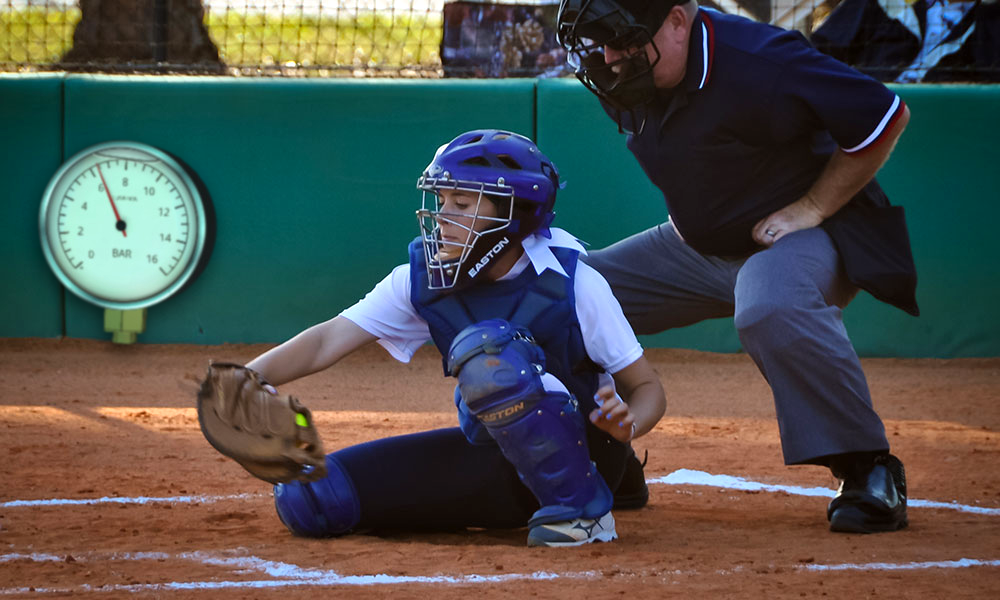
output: 6.5 bar
